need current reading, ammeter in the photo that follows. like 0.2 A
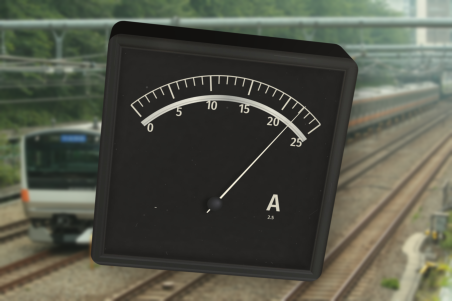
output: 22 A
